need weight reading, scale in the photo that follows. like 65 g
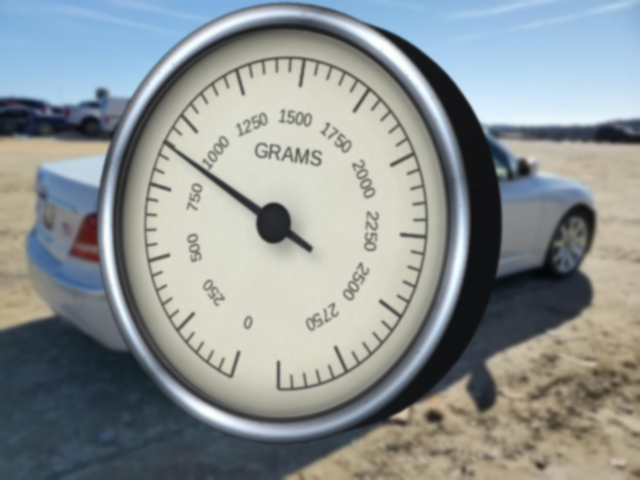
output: 900 g
